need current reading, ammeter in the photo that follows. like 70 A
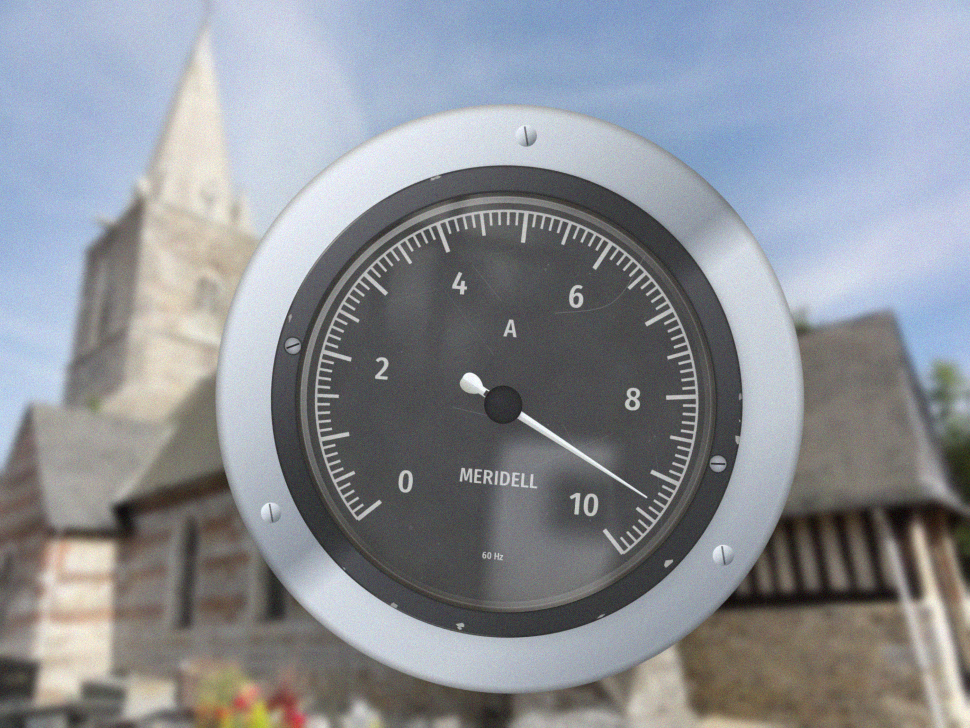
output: 9.3 A
